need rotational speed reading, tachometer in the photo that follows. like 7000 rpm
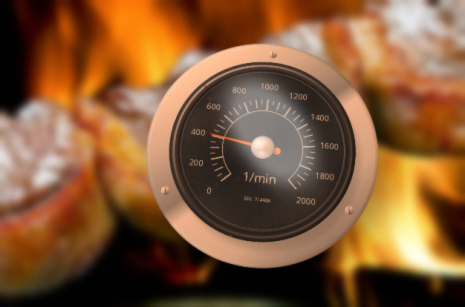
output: 400 rpm
